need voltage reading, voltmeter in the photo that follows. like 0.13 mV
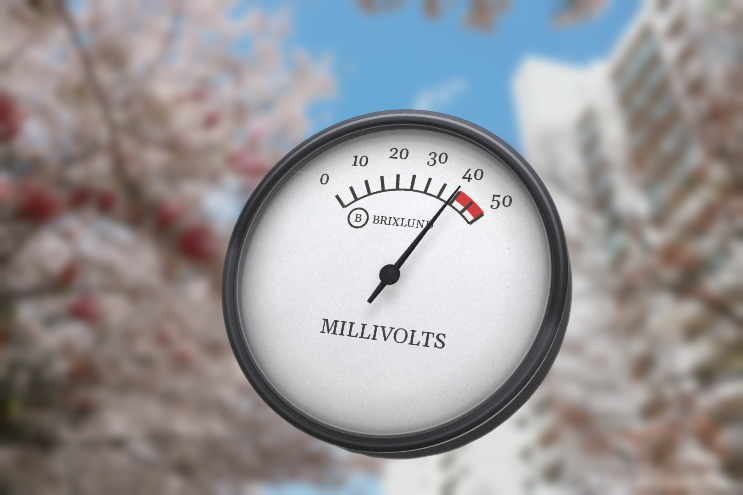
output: 40 mV
